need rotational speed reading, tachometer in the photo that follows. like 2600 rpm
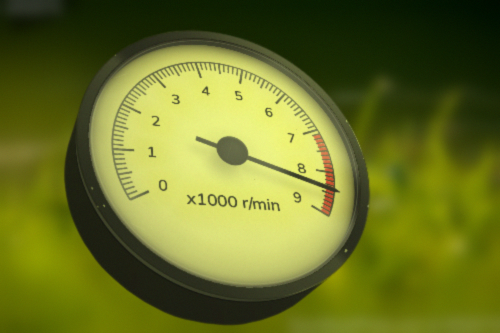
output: 8500 rpm
